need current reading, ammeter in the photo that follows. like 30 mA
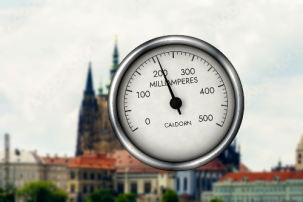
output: 210 mA
